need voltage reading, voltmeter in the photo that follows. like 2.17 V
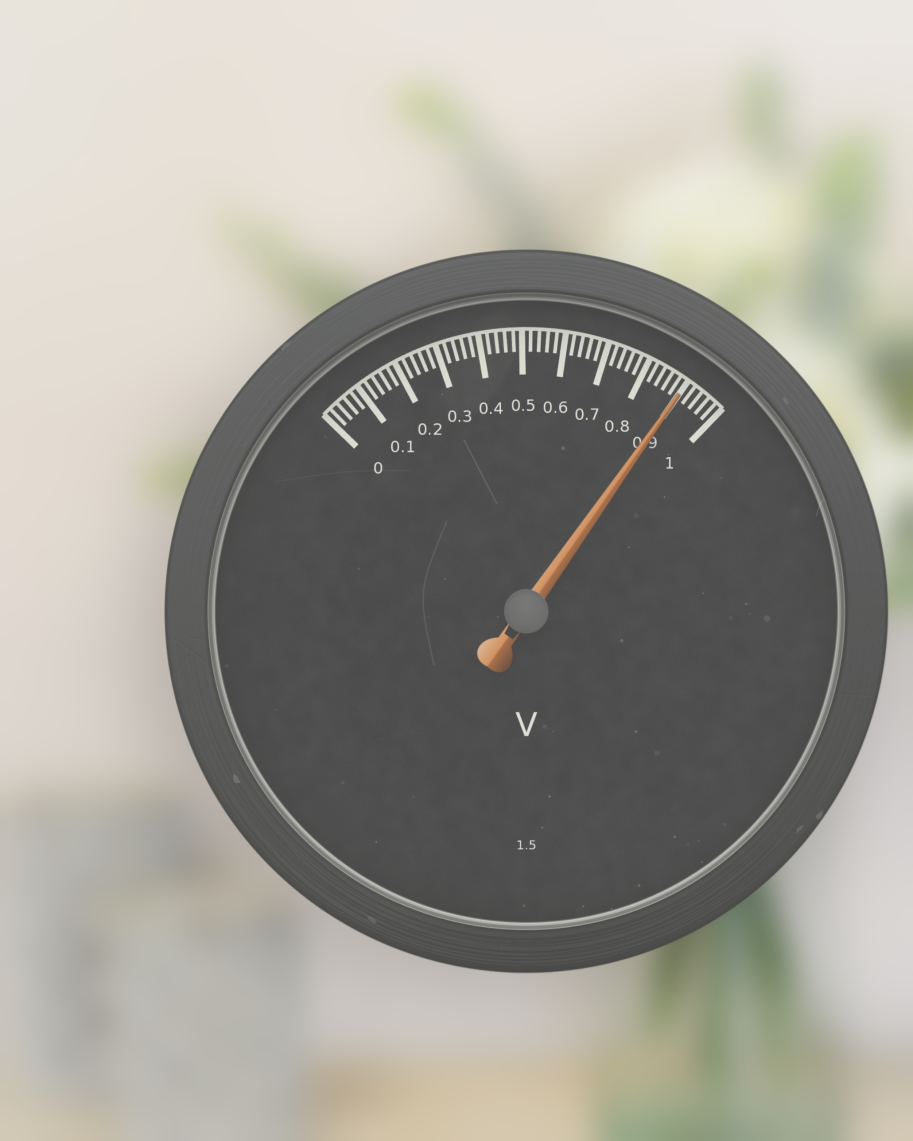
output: 0.9 V
